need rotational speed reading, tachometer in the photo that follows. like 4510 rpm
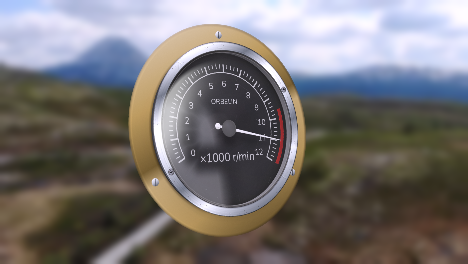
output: 11000 rpm
